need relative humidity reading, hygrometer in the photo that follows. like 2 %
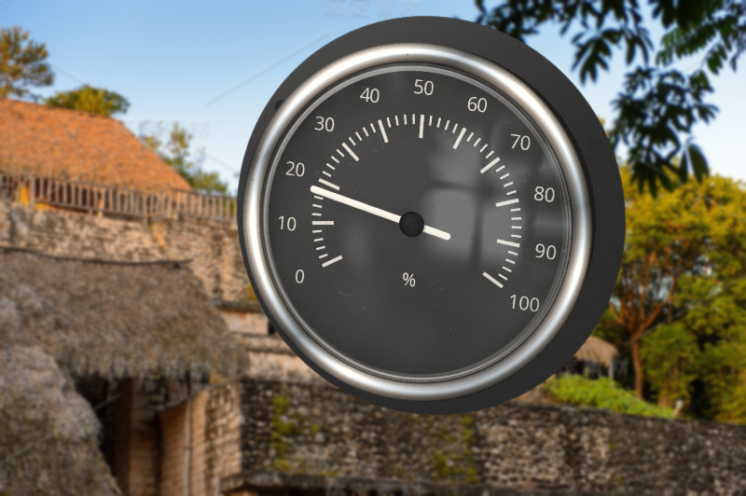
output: 18 %
